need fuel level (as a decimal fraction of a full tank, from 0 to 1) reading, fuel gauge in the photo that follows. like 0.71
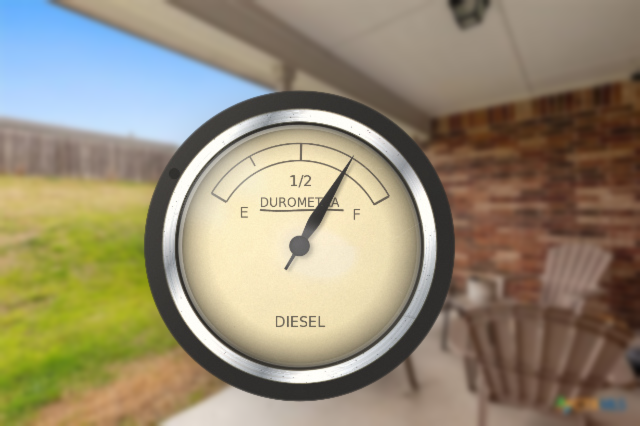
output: 0.75
